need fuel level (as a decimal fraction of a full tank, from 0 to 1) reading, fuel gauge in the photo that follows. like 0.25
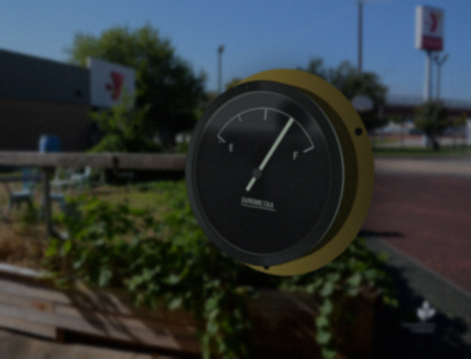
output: 0.75
